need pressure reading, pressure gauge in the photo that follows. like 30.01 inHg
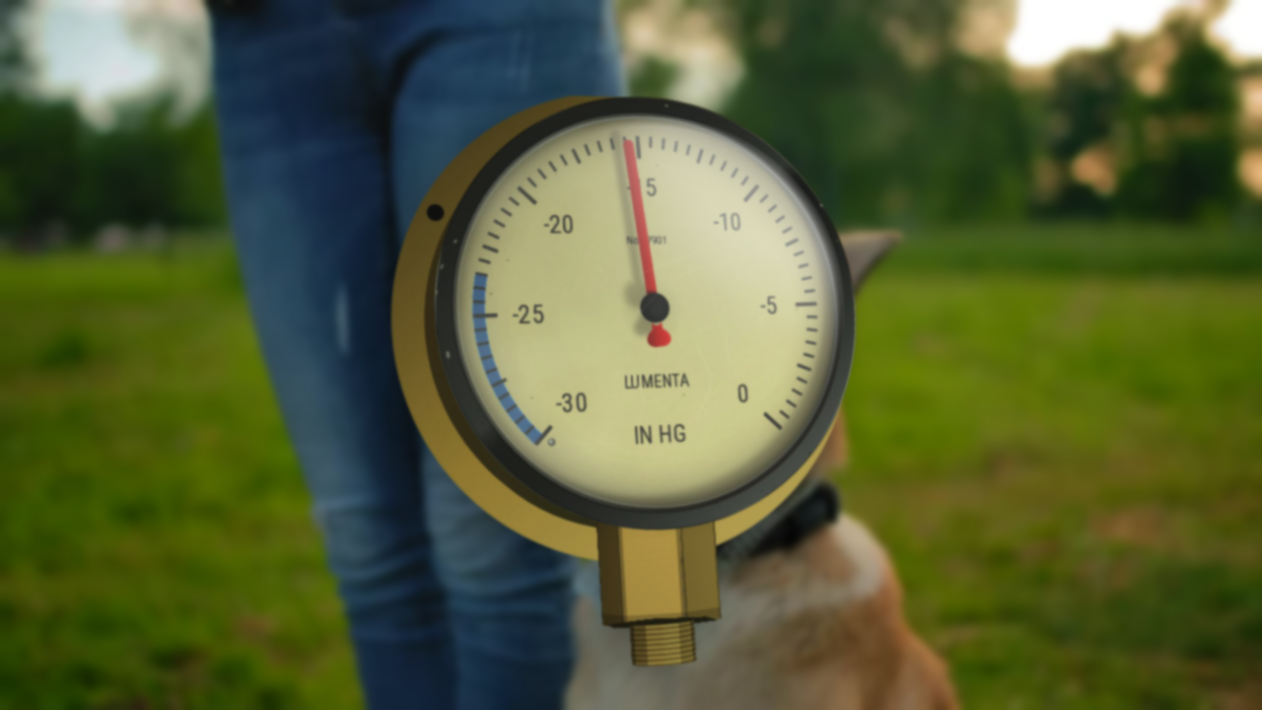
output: -15.5 inHg
